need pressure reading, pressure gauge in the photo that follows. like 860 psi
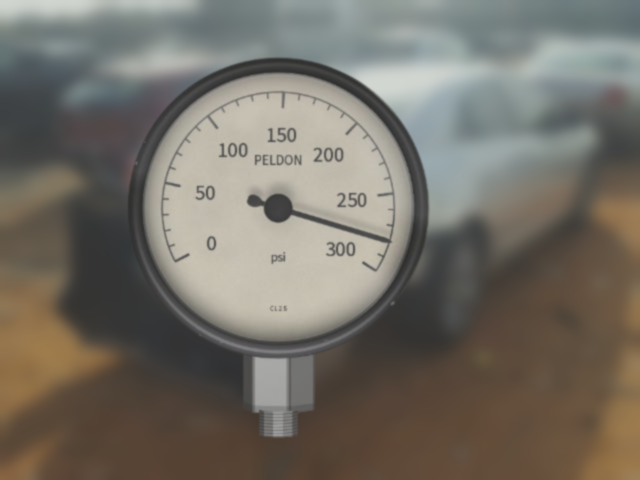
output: 280 psi
